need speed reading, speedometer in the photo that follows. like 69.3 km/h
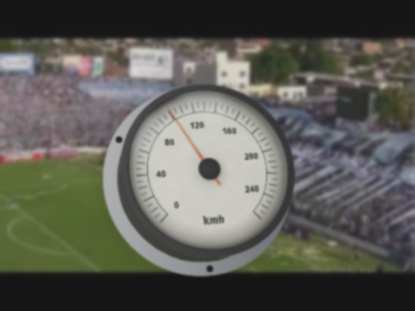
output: 100 km/h
